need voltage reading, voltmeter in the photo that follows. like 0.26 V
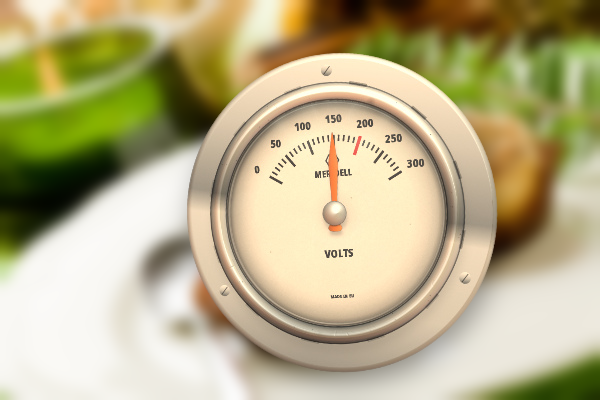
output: 150 V
